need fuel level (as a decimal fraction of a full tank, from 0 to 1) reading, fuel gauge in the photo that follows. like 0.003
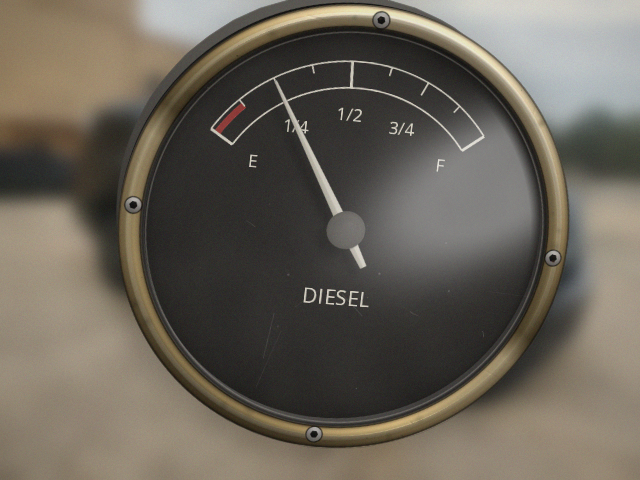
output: 0.25
